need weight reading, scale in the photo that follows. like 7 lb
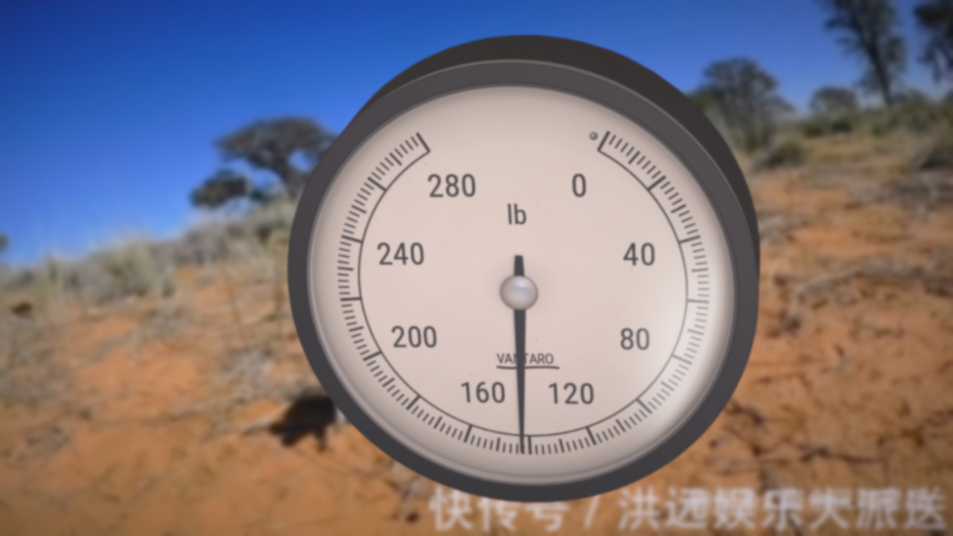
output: 142 lb
